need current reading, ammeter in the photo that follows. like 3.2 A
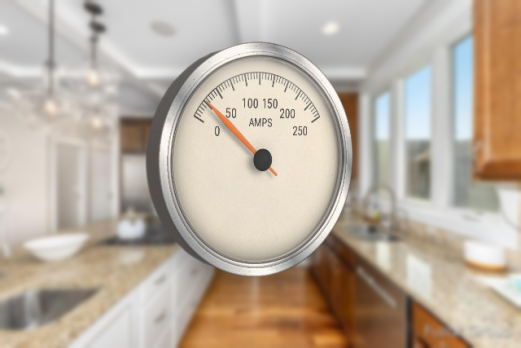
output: 25 A
